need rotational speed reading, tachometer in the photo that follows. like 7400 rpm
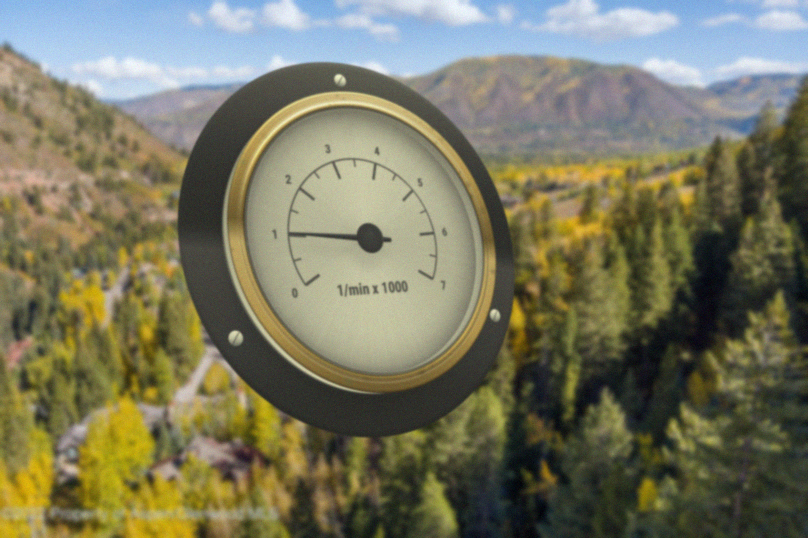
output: 1000 rpm
